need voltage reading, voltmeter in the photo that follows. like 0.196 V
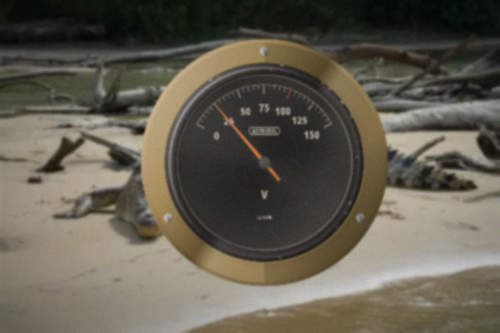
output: 25 V
